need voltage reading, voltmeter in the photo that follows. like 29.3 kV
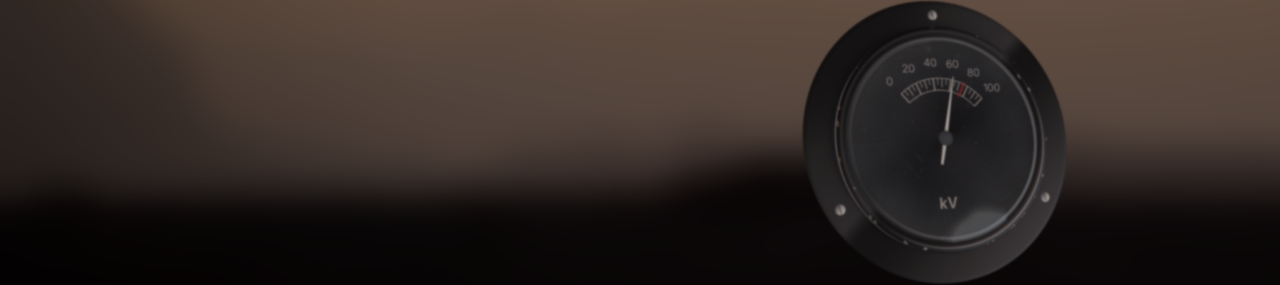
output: 60 kV
